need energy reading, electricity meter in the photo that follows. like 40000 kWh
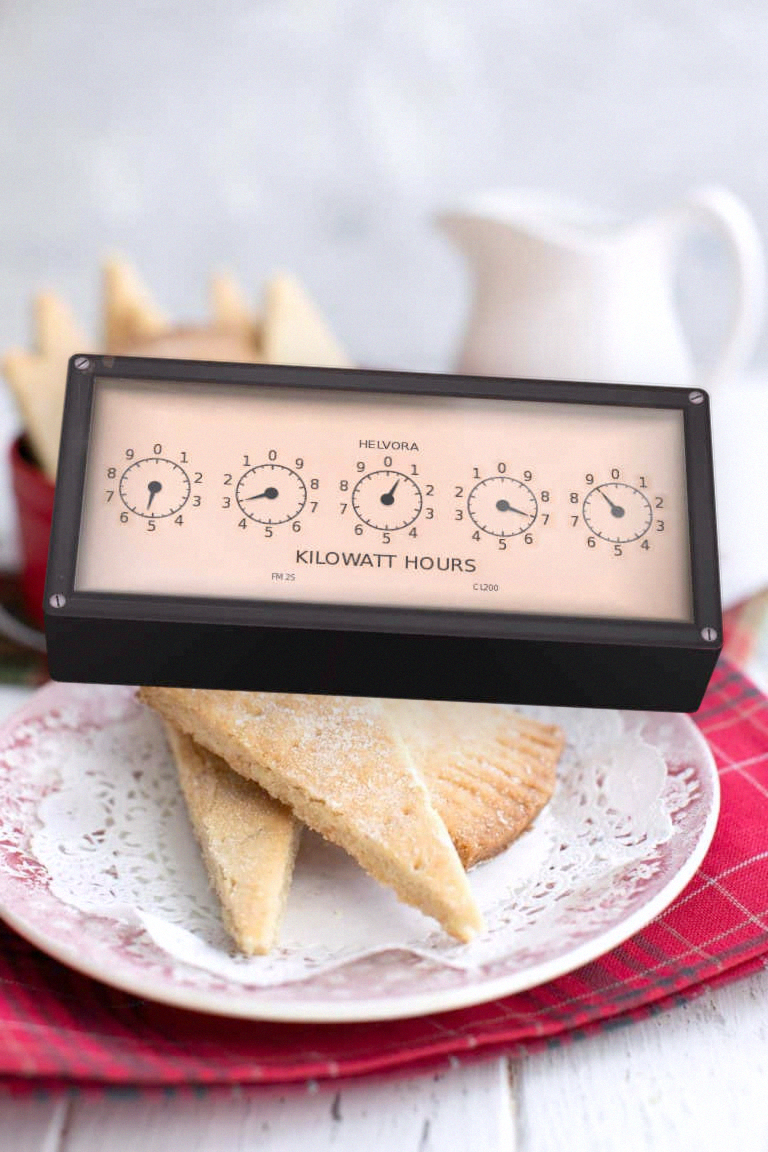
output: 53069 kWh
